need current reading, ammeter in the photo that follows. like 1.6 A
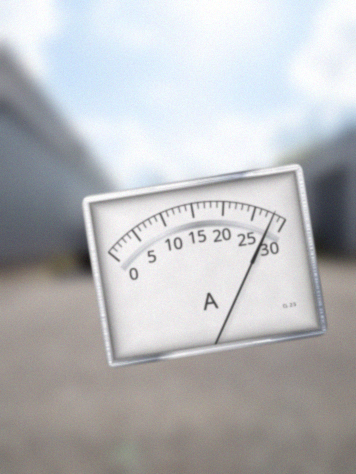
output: 28 A
